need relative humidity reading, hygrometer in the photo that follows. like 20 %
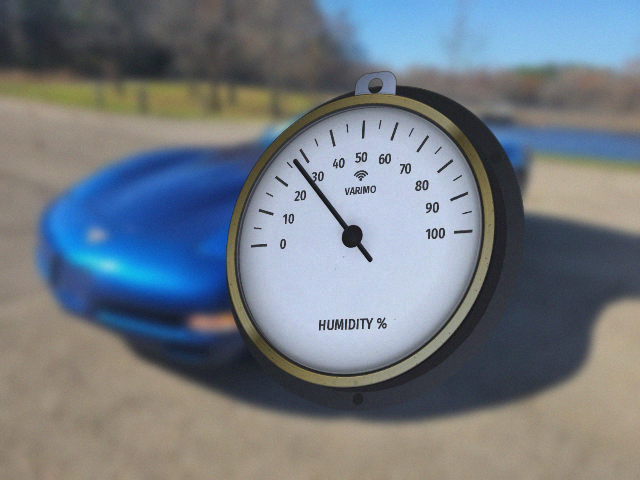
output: 27.5 %
